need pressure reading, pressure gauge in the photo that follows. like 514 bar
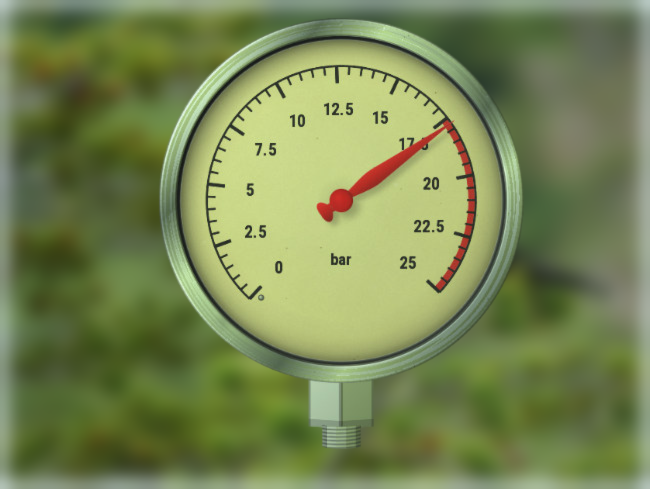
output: 17.75 bar
